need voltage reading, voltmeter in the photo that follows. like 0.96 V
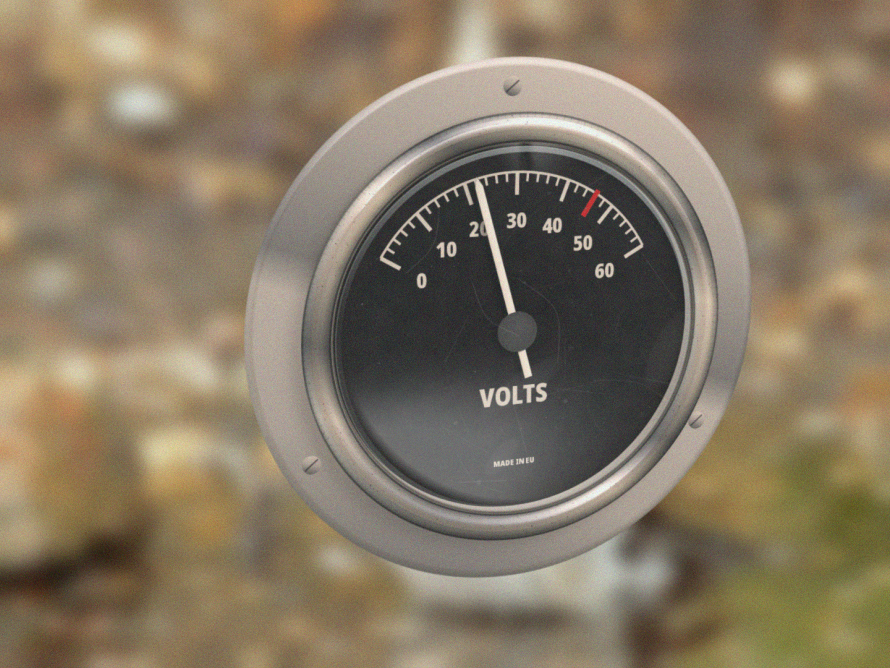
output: 22 V
